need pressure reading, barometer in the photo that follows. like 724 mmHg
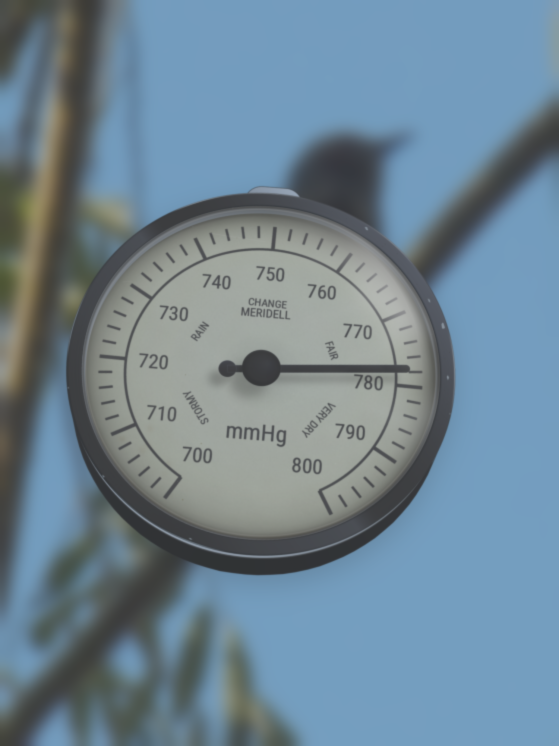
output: 778 mmHg
